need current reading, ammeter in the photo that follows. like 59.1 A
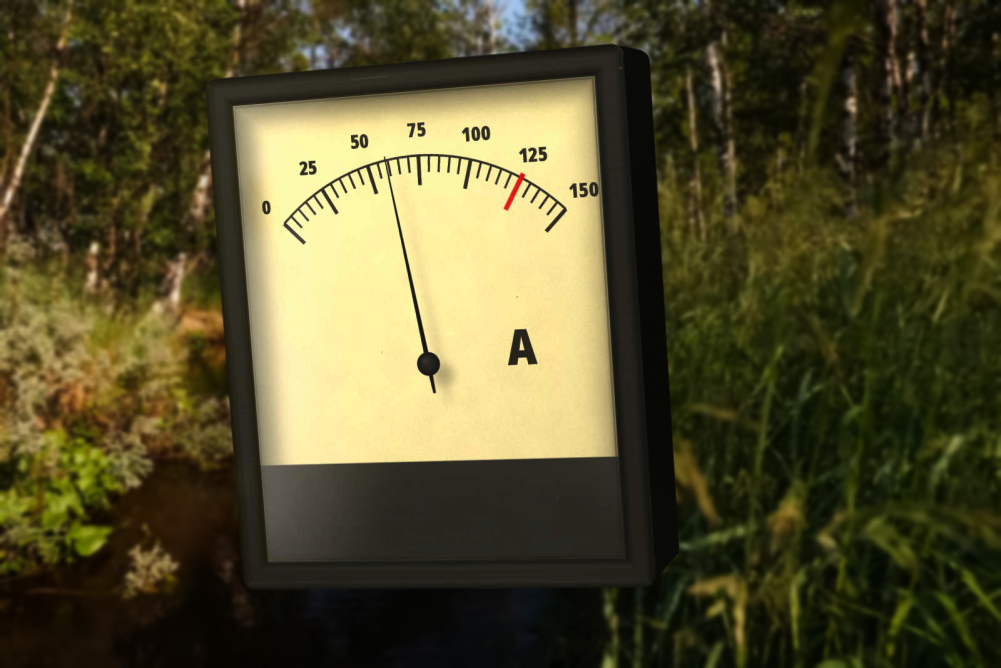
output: 60 A
